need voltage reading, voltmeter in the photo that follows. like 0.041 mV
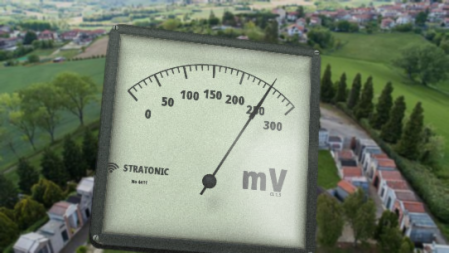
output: 250 mV
